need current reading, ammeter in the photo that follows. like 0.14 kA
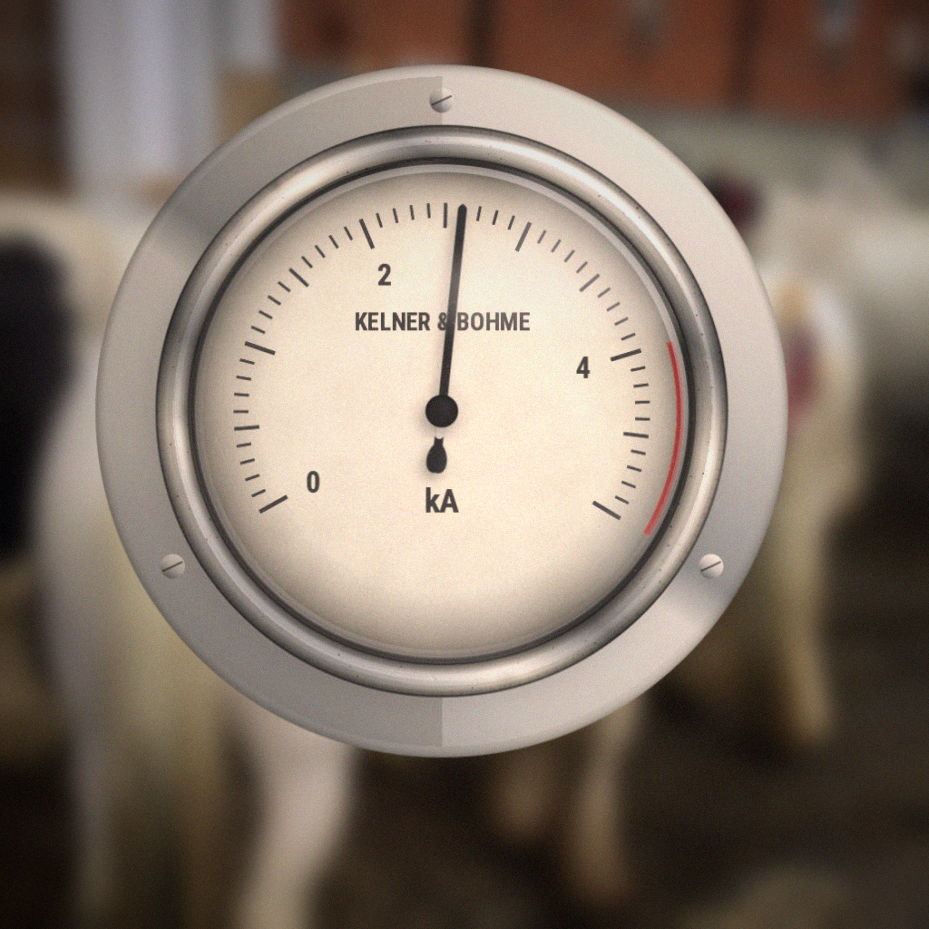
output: 2.6 kA
